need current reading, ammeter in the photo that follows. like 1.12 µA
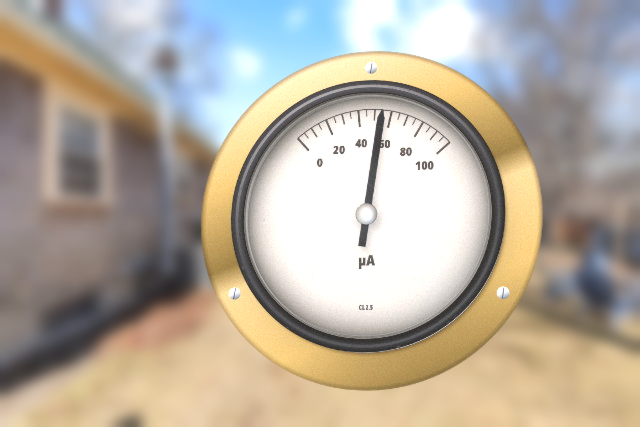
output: 55 µA
